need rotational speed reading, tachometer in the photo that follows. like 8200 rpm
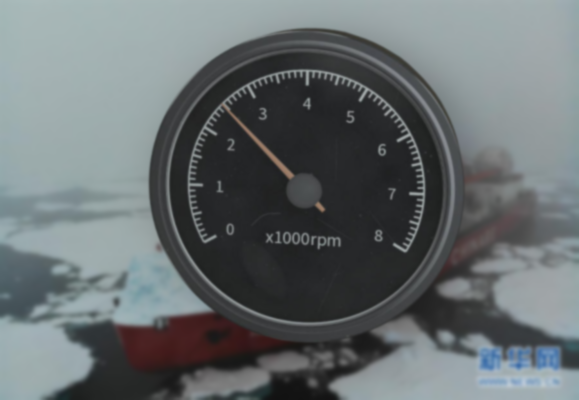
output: 2500 rpm
